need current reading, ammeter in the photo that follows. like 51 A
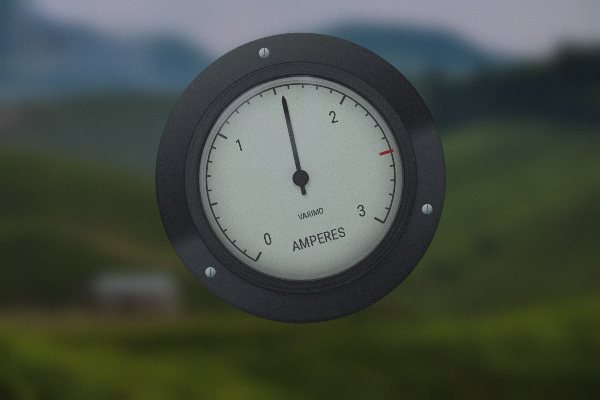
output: 1.55 A
